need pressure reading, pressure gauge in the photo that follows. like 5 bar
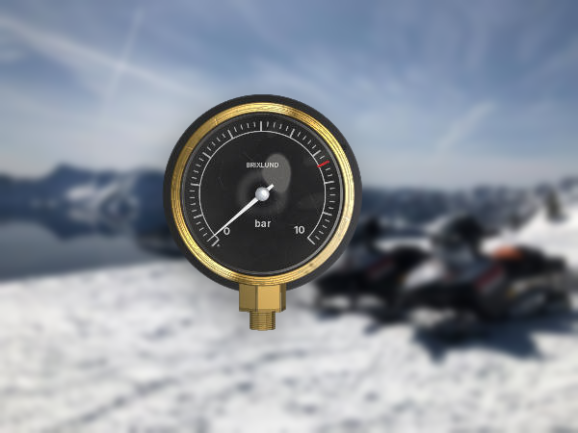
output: 0.2 bar
